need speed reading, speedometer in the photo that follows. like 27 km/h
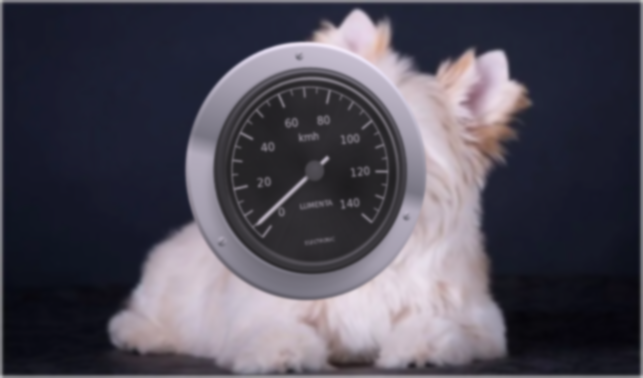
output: 5 km/h
